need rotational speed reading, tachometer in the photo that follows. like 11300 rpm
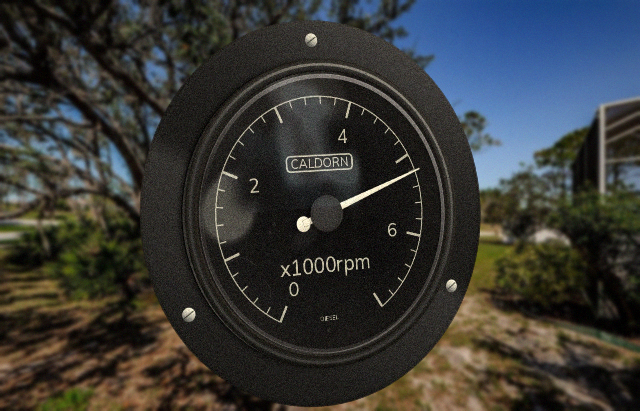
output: 5200 rpm
